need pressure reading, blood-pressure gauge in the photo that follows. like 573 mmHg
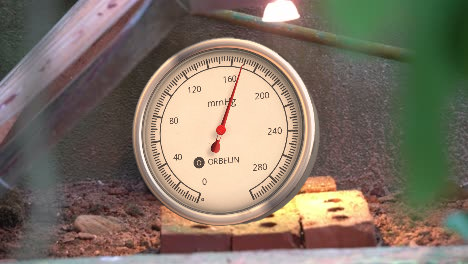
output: 170 mmHg
